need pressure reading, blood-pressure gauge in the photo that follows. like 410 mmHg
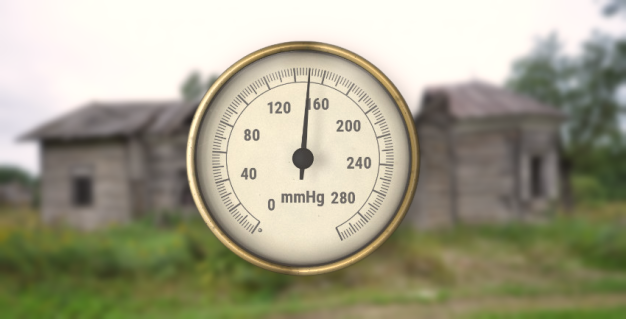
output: 150 mmHg
